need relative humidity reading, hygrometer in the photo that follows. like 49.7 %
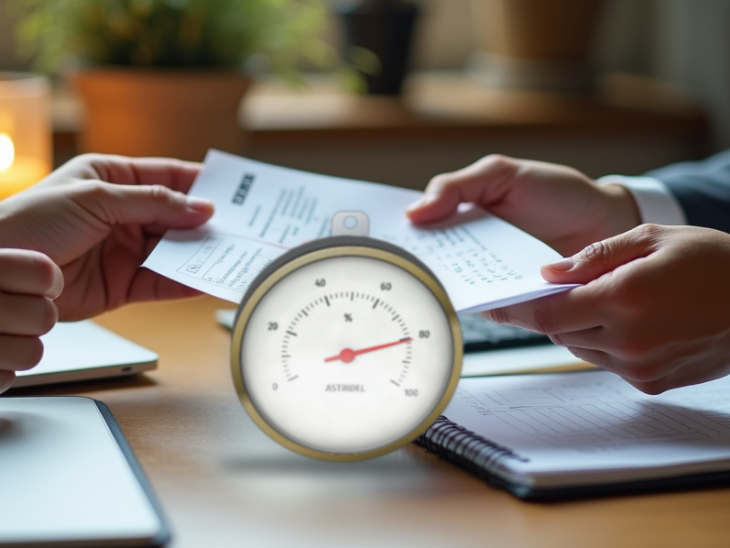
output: 80 %
